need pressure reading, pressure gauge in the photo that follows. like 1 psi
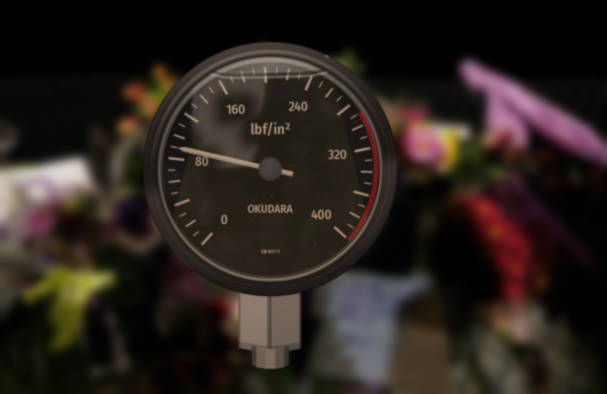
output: 90 psi
